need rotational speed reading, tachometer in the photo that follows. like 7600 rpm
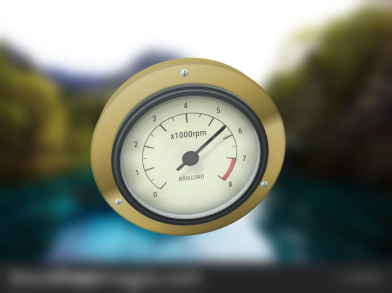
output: 5500 rpm
